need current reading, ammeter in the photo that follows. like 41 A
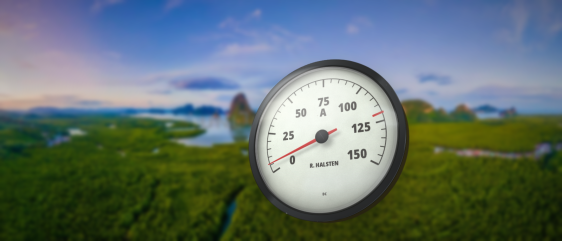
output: 5 A
